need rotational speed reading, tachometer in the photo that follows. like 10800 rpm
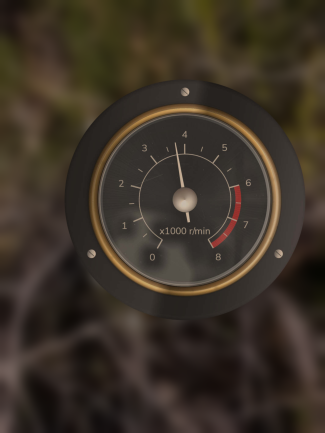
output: 3750 rpm
